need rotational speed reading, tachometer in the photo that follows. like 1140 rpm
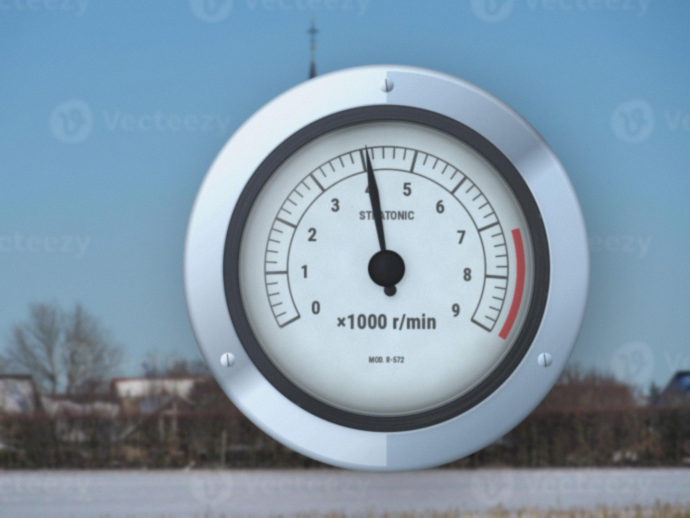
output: 4100 rpm
